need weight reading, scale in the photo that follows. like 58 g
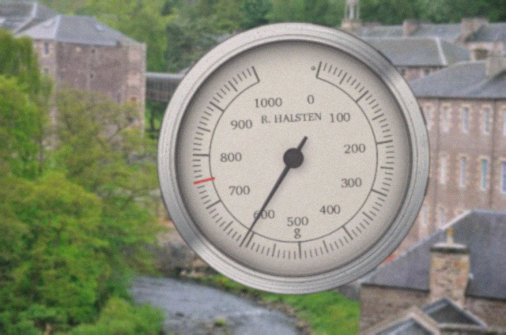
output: 610 g
